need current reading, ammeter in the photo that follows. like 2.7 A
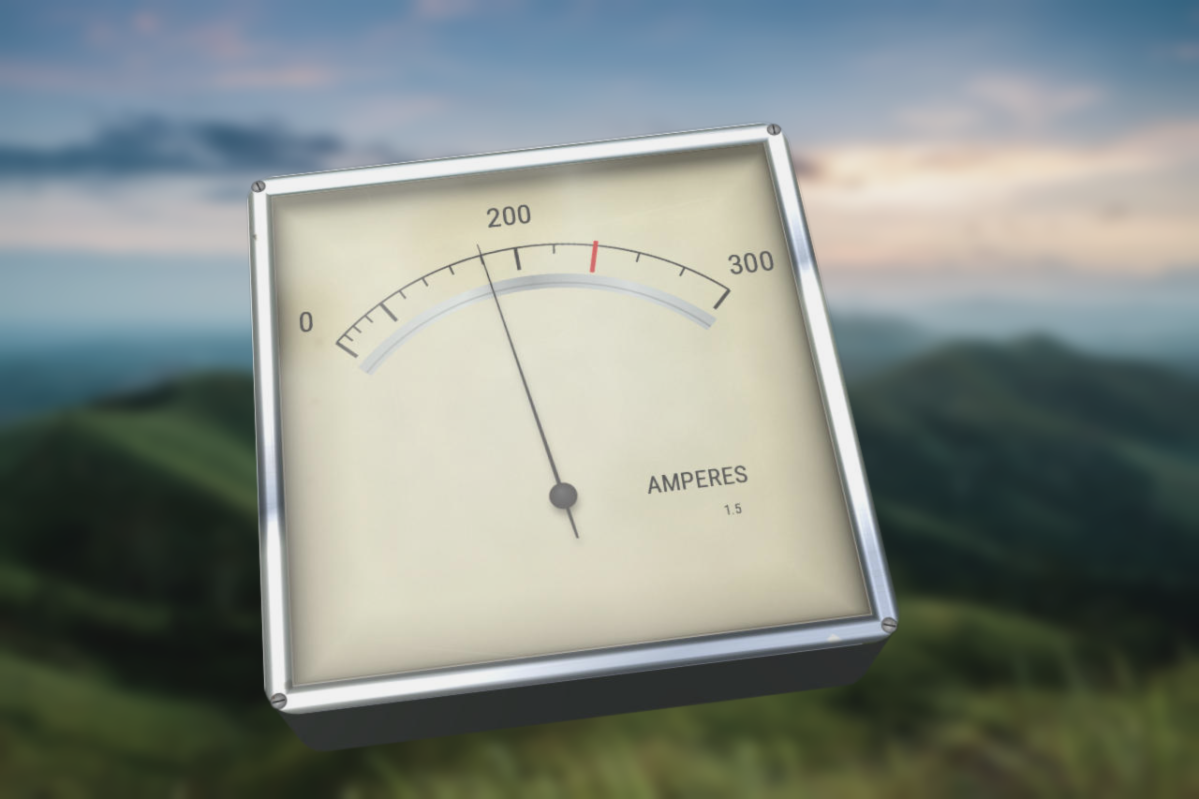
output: 180 A
